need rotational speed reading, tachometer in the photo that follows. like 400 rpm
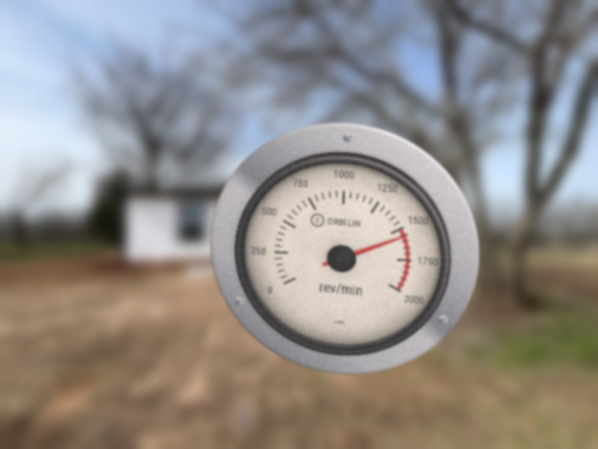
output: 1550 rpm
